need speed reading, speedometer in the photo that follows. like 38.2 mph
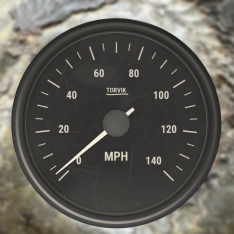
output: 2.5 mph
